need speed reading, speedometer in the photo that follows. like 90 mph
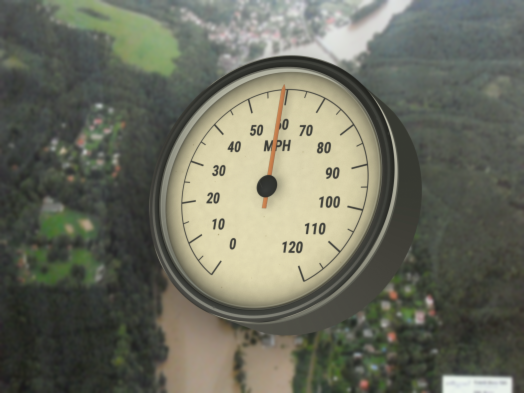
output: 60 mph
